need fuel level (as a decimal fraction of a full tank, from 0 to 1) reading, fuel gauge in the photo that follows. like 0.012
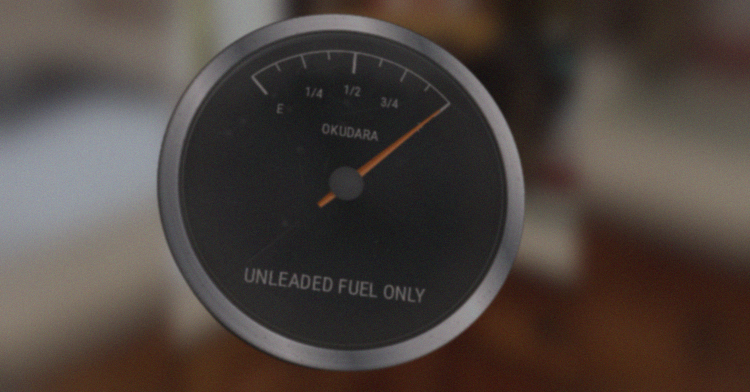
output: 1
